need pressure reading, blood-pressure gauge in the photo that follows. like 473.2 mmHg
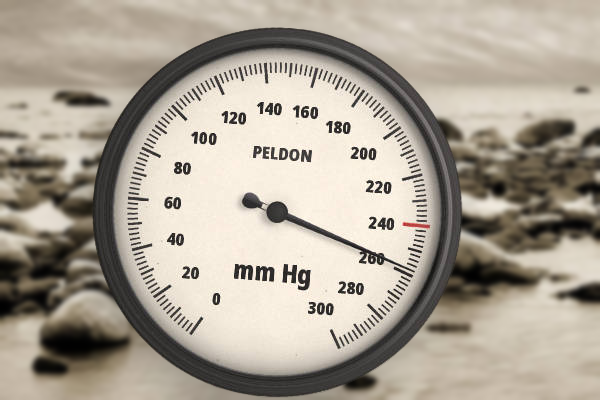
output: 258 mmHg
